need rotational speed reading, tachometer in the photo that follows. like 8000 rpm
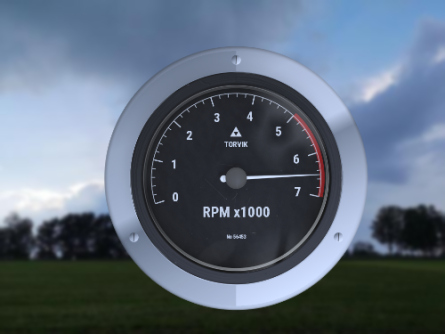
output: 6500 rpm
